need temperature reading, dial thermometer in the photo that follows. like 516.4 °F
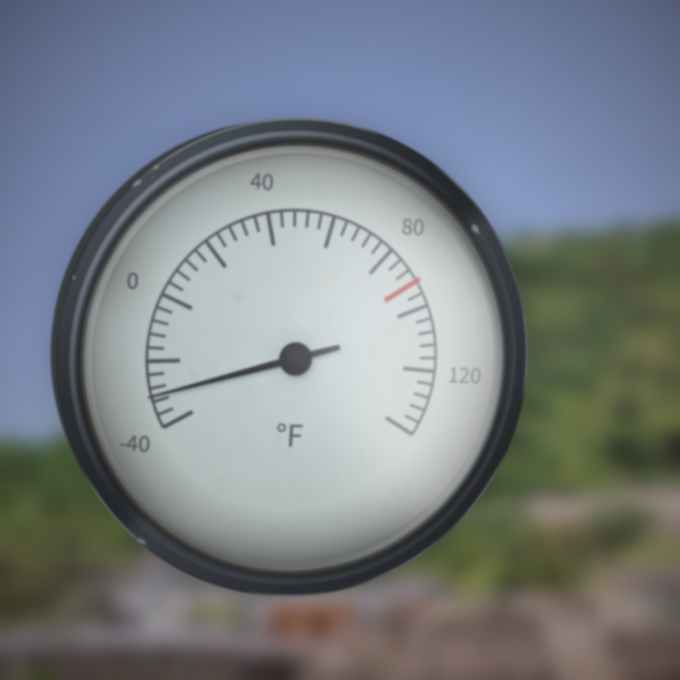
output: -30 °F
